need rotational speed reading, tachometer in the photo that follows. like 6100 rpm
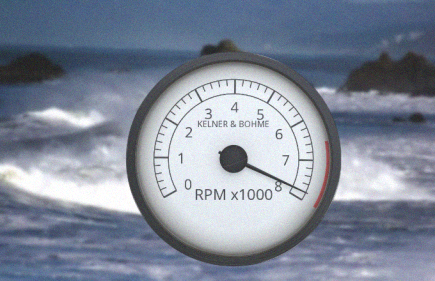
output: 7800 rpm
